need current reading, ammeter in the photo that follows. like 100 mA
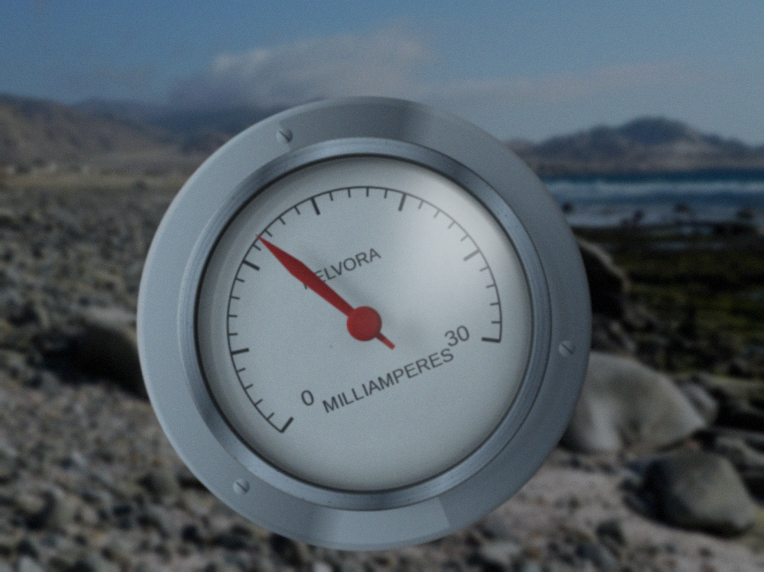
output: 11.5 mA
